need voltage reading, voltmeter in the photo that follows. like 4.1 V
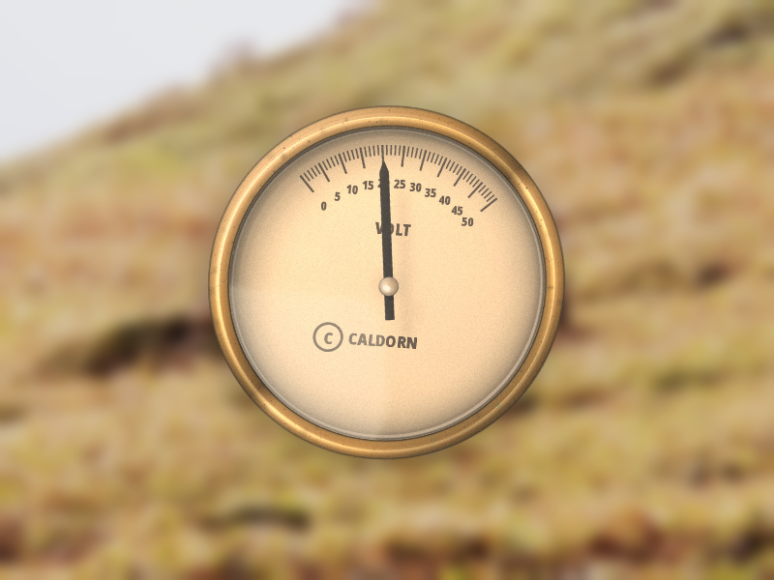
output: 20 V
